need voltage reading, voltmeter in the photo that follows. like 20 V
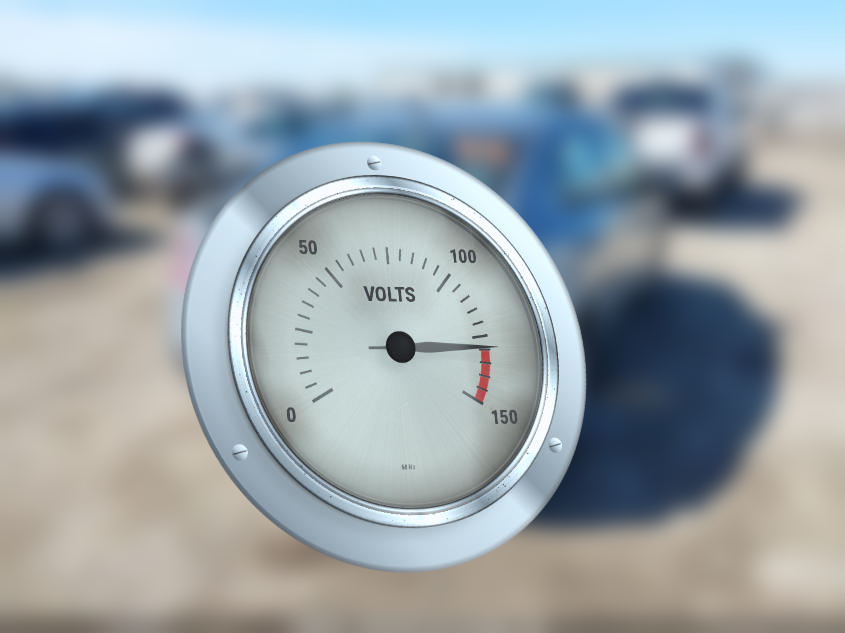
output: 130 V
